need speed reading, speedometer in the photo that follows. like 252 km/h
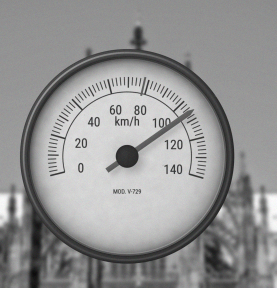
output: 106 km/h
